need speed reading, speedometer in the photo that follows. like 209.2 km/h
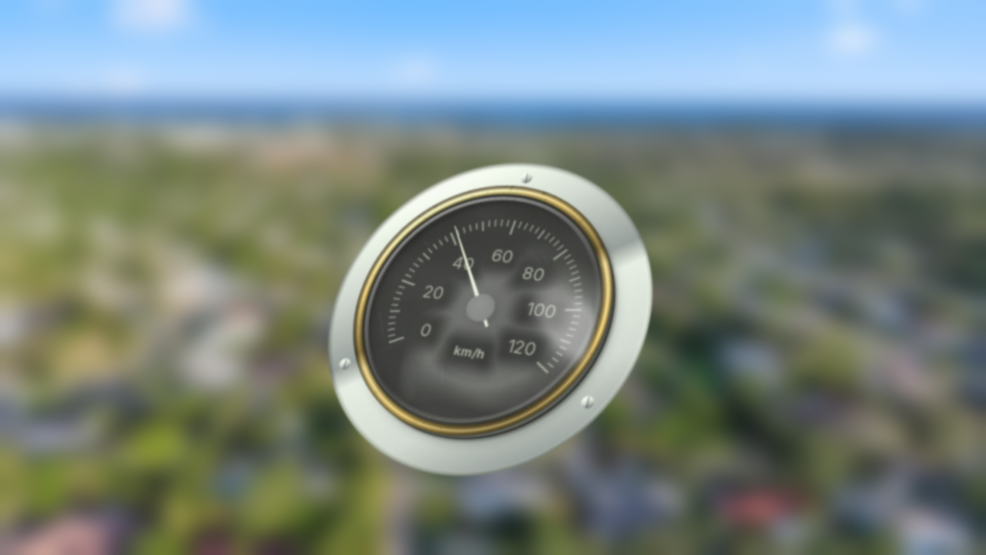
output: 42 km/h
